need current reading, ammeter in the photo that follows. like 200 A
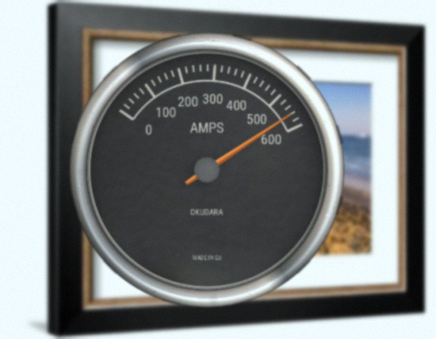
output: 560 A
